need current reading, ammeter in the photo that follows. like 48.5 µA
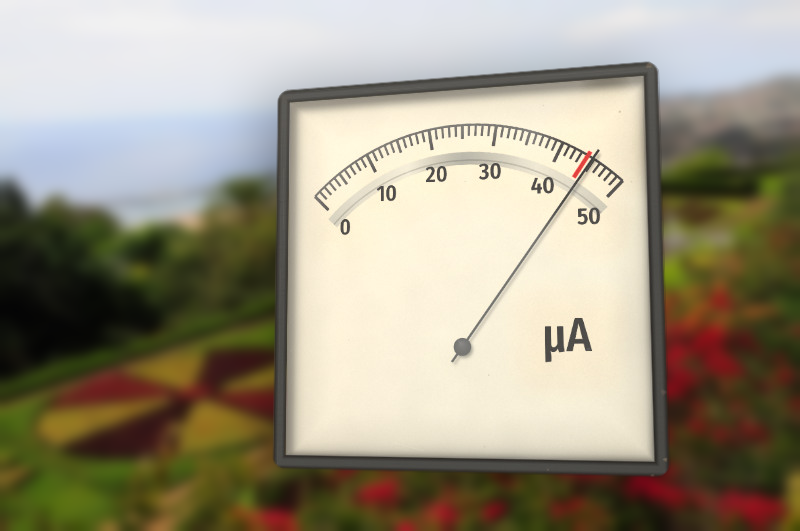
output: 45 µA
